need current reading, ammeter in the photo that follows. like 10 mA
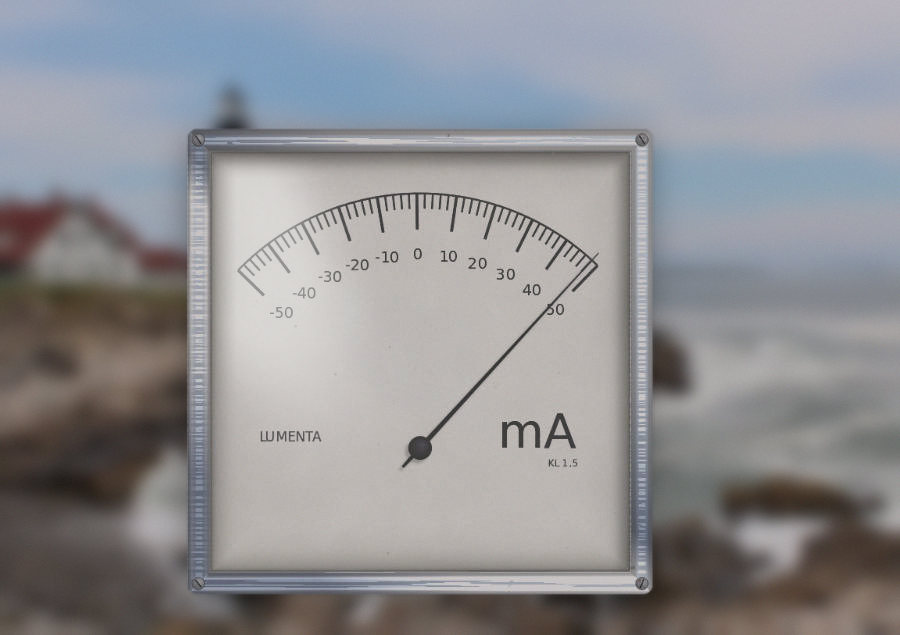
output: 48 mA
